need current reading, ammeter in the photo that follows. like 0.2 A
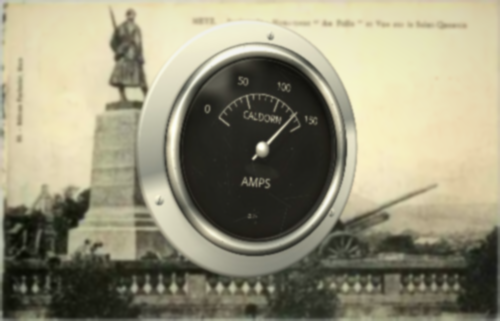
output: 130 A
